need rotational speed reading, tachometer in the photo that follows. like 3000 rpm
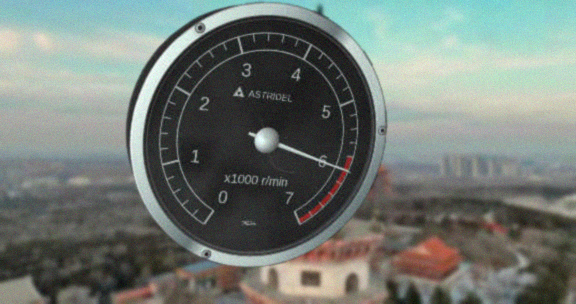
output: 6000 rpm
